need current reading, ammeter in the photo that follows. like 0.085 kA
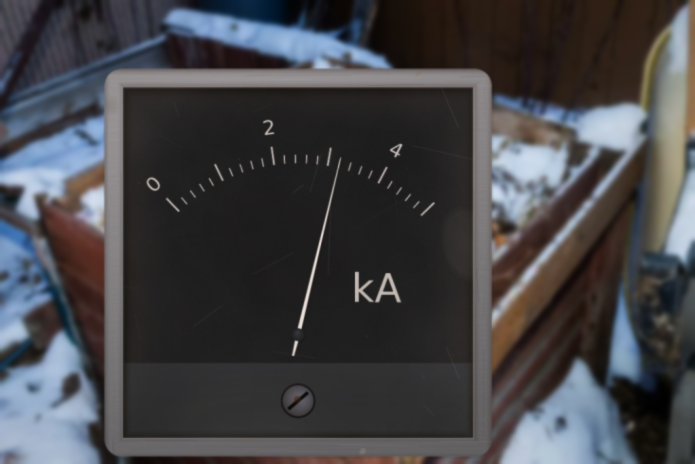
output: 3.2 kA
